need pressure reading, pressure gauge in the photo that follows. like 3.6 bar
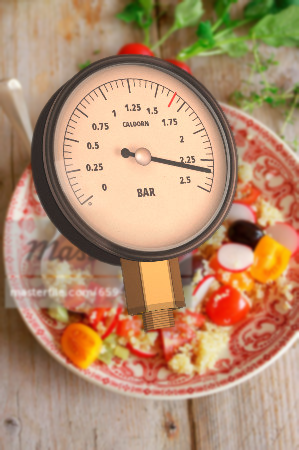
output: 2.35 bar
